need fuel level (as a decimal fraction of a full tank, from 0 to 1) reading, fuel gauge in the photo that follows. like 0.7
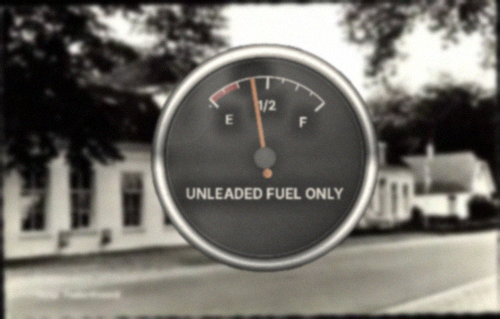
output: 0.375
